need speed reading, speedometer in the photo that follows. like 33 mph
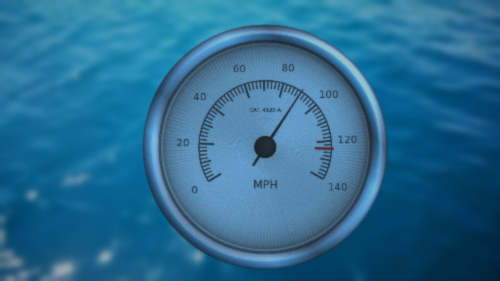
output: 90 mph
